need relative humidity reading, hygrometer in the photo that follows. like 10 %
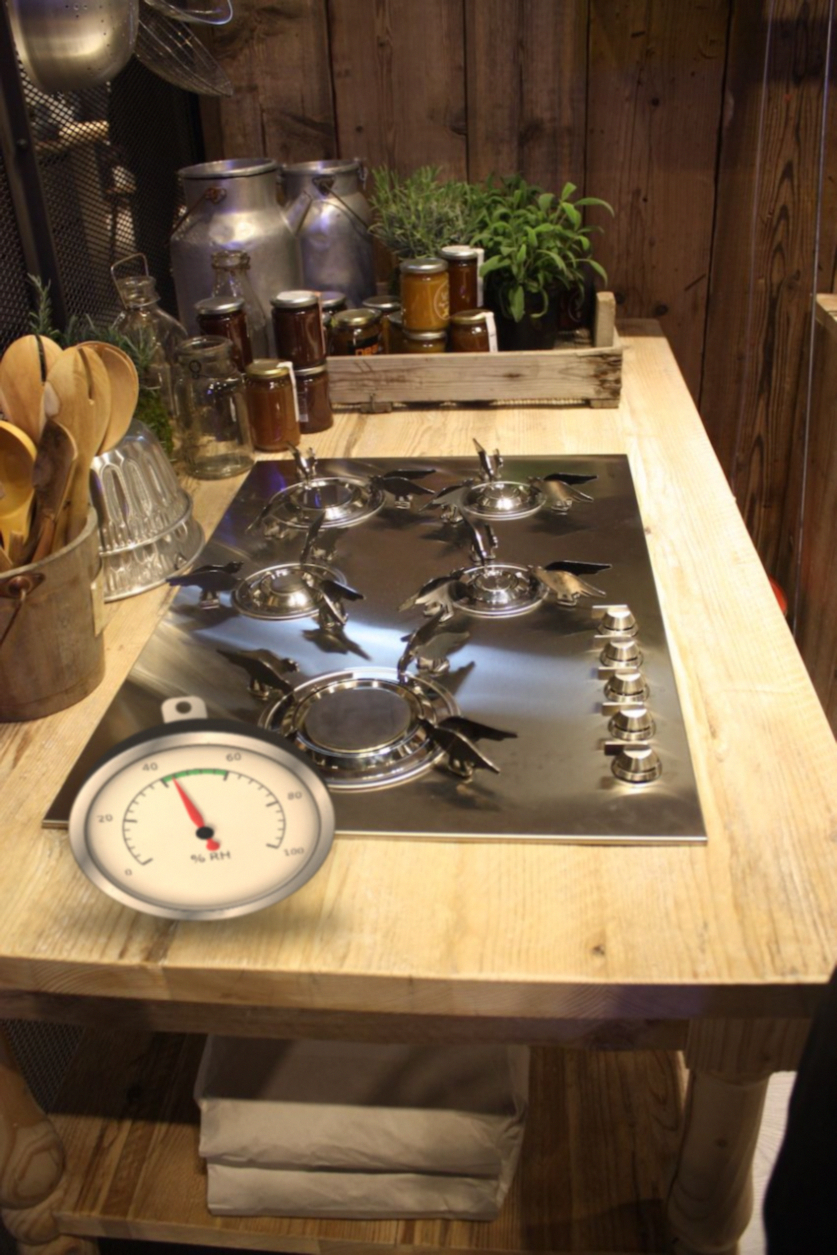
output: 44 %
